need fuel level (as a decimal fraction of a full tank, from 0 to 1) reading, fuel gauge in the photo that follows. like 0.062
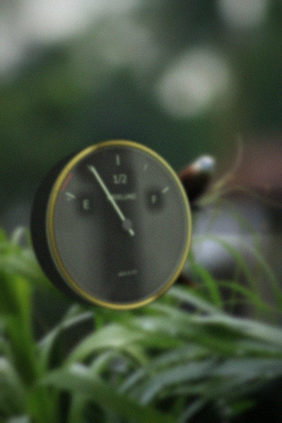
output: 0.25
